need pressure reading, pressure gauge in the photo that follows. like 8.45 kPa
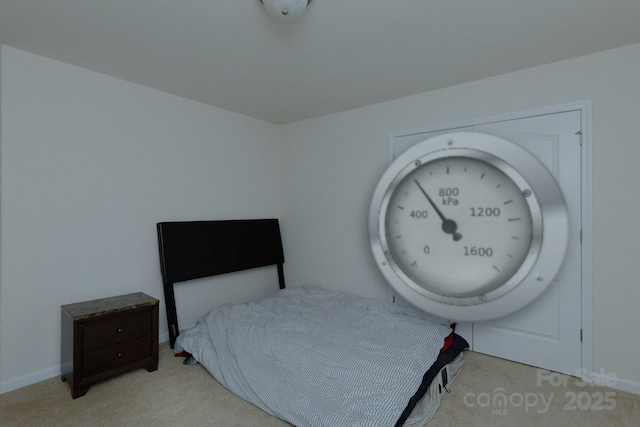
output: 600 kPa
